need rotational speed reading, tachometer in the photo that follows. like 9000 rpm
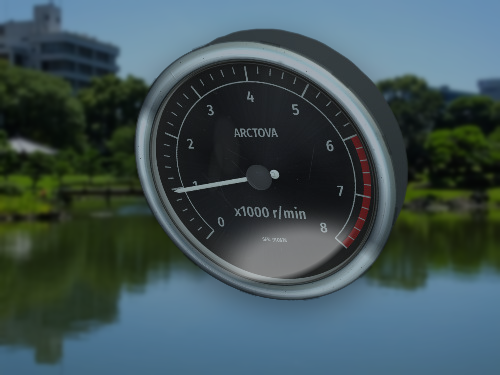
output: 1000 rpm
